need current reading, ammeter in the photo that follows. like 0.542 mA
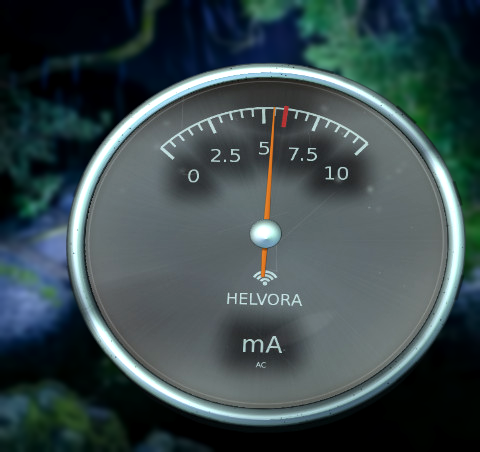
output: 5.5 mA
